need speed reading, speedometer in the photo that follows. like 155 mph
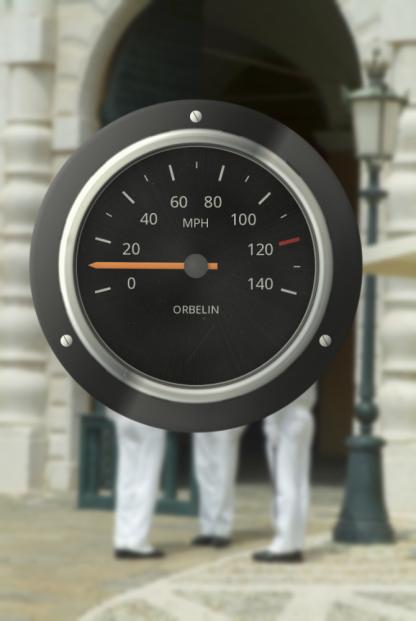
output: 10 mph
